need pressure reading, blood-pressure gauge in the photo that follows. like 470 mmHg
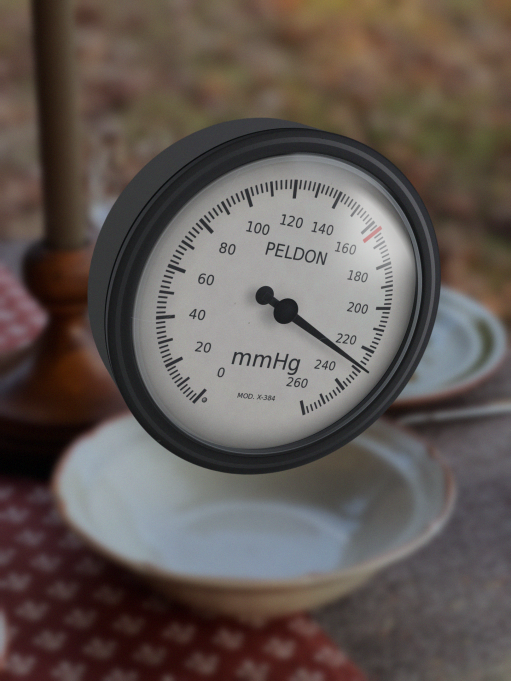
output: 228 mmHg
